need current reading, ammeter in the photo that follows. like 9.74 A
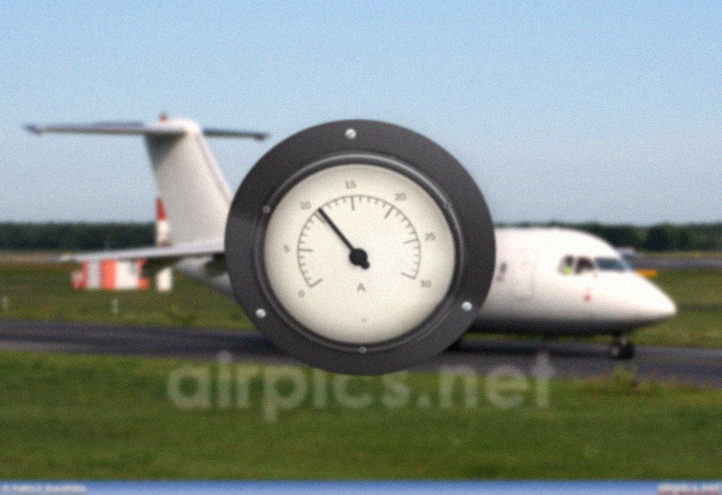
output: 11 A
